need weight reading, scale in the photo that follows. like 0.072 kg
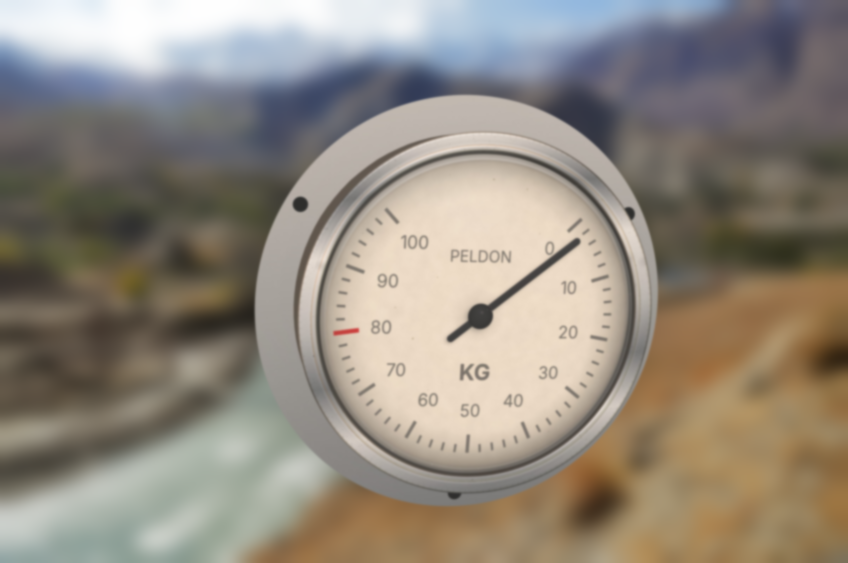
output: 2 kg
